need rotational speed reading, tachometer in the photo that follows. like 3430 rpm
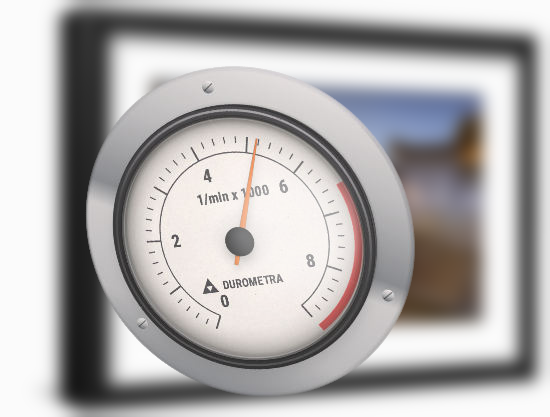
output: 5200 rpm
